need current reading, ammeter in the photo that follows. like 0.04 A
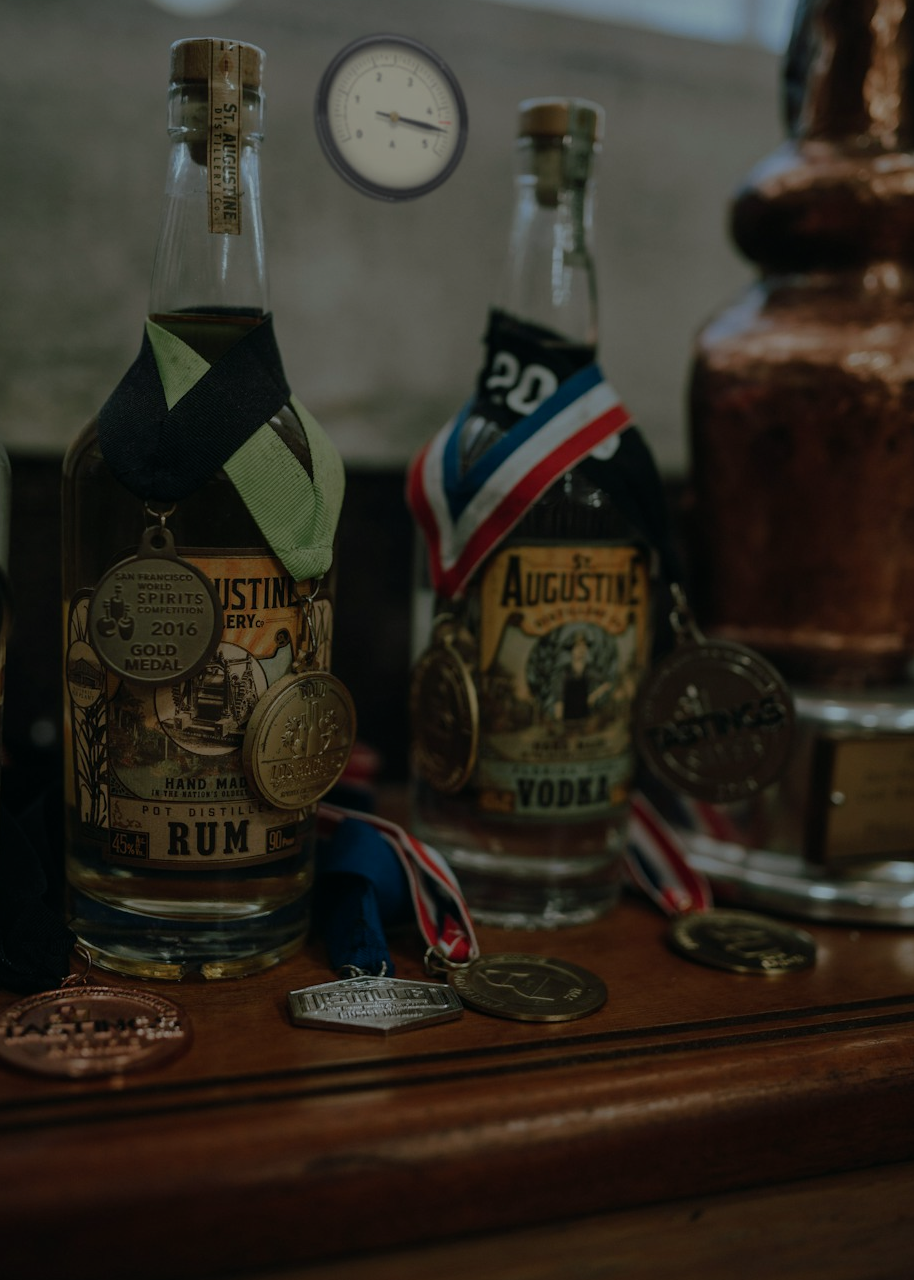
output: 4.5 A
